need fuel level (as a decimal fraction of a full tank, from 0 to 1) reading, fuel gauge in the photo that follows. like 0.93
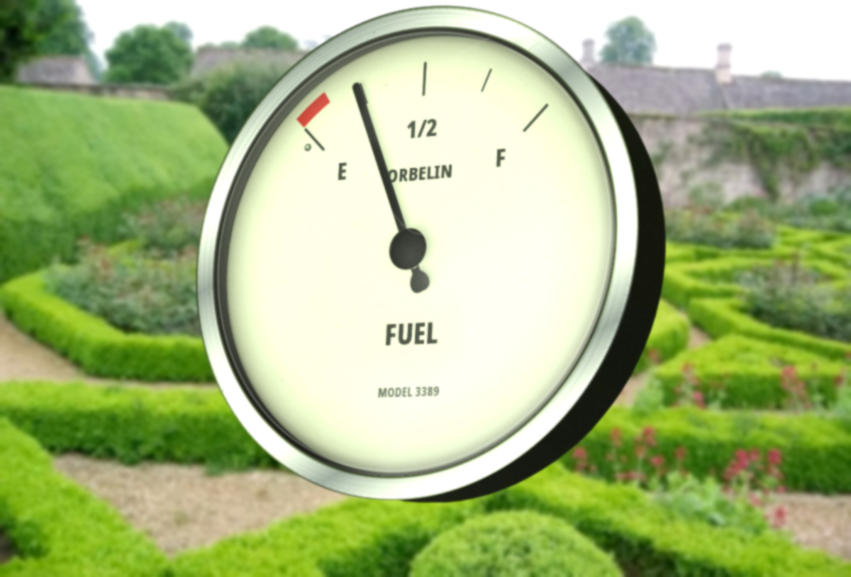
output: 0.25
